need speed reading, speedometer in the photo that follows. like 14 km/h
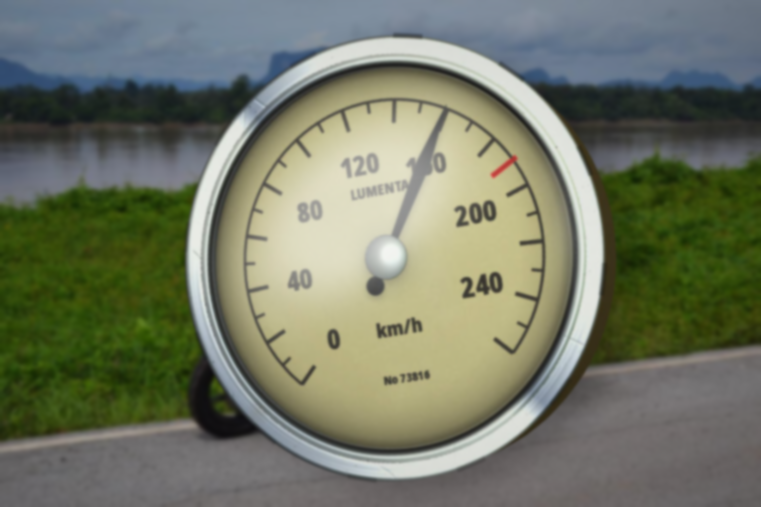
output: 160 km/h
